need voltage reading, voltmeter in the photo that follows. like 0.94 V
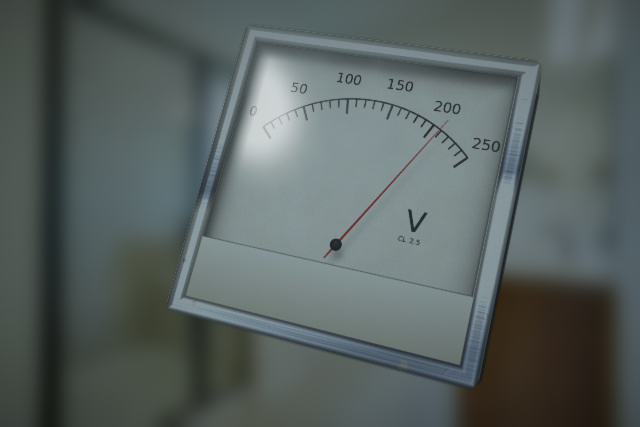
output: 210 V
